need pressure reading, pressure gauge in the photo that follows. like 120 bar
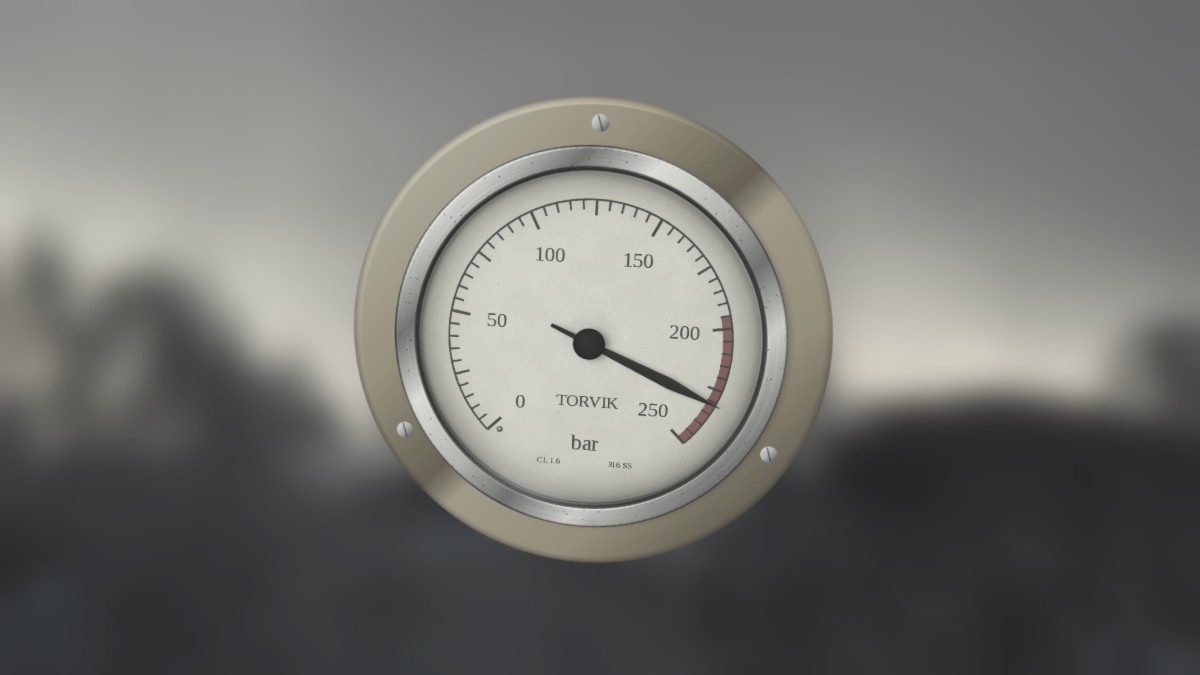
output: 230 bar
